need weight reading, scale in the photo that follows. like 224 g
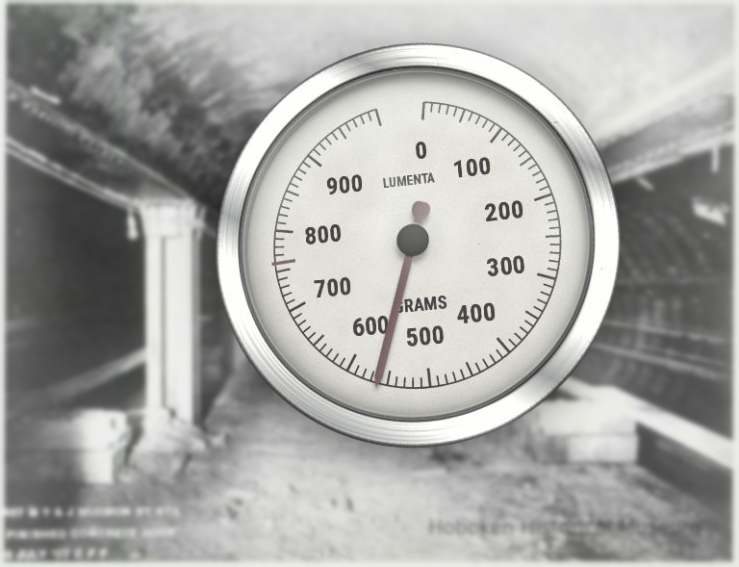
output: 560 g
